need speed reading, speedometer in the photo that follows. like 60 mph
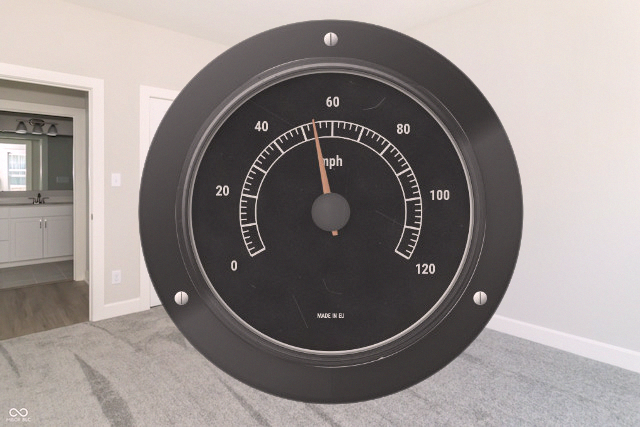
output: 54 mph
